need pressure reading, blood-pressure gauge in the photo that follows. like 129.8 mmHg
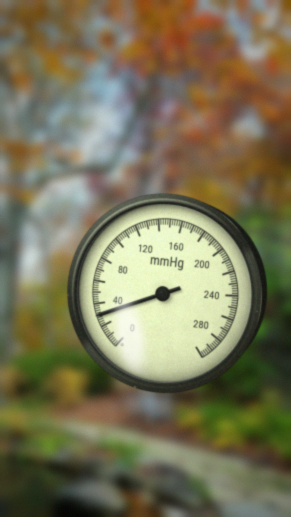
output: 30 mmHg
